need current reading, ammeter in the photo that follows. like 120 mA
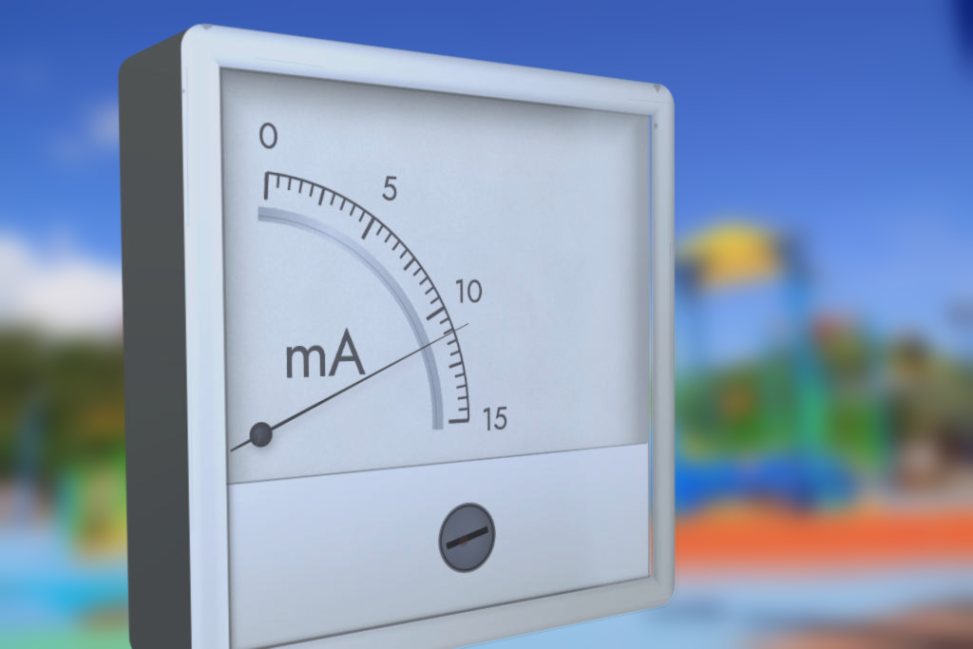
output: 11 mA
